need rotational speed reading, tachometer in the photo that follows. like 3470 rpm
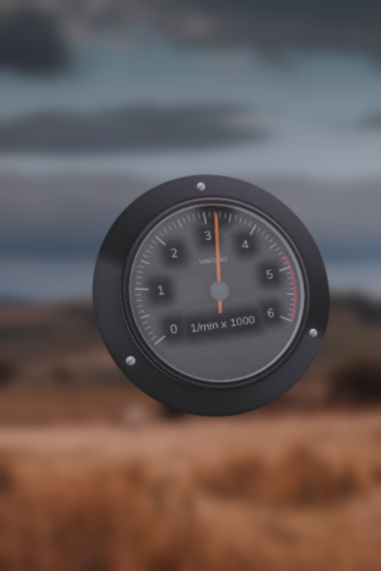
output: 3200 rpm
